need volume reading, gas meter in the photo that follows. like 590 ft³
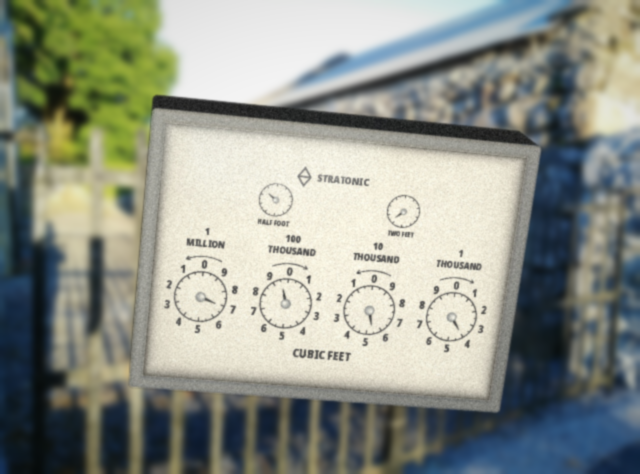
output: 695400 ft³
